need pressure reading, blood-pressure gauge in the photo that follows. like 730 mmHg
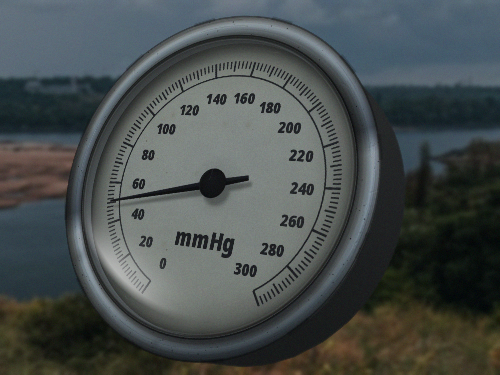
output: 50 mmHg
